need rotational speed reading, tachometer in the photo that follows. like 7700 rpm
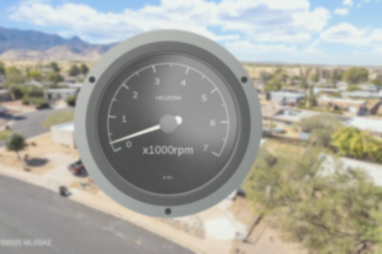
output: 250 rpm
